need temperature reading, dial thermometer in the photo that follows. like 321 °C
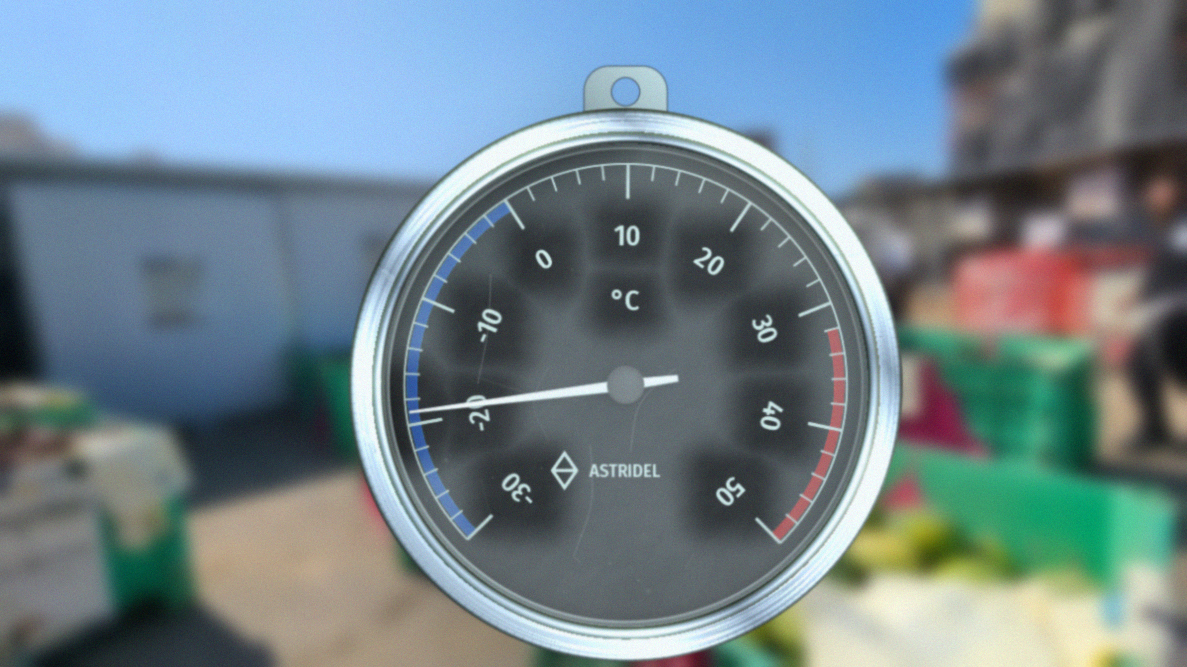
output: -19 °C
